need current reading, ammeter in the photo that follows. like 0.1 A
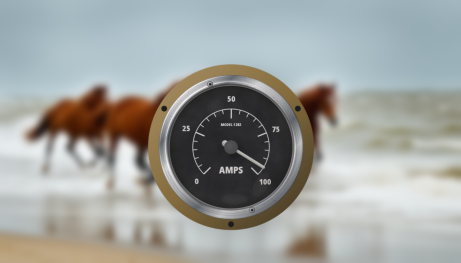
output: 95 A
